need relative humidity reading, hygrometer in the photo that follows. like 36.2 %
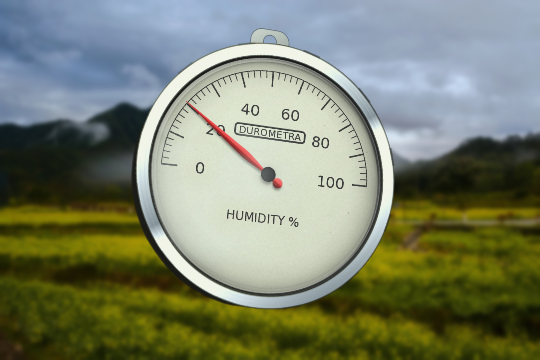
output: 20 %
